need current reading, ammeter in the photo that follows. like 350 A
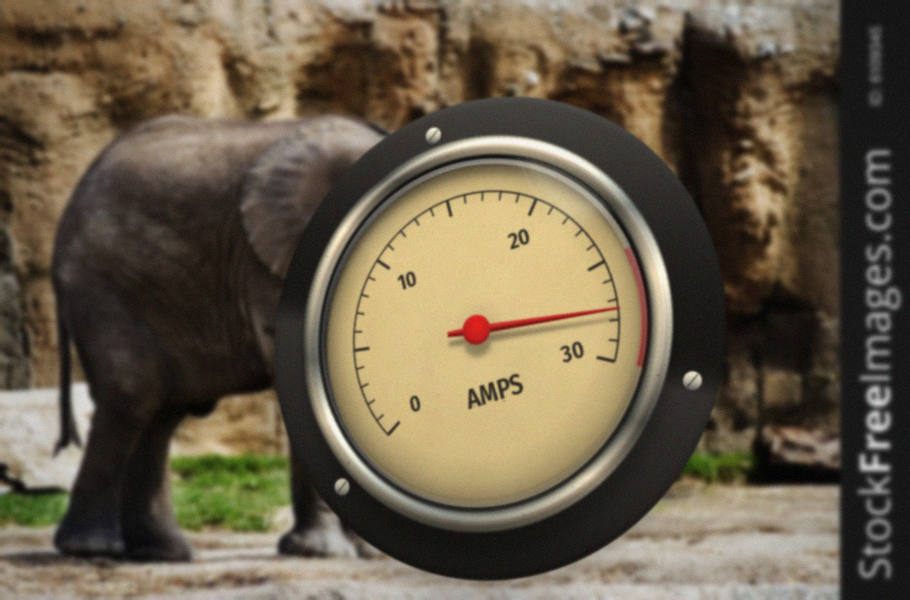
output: 27.5 A
